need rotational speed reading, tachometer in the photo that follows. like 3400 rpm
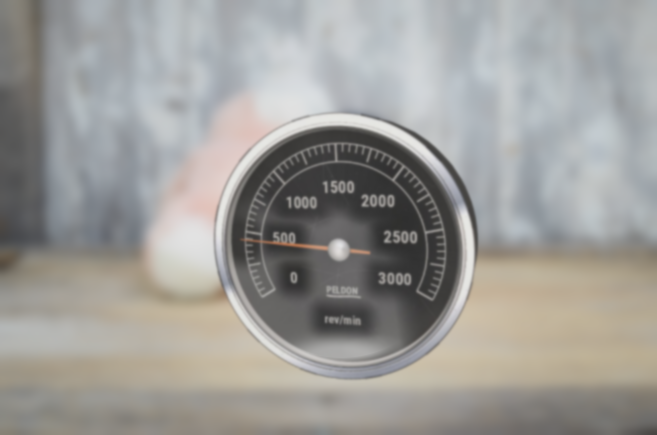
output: 450 rpm
